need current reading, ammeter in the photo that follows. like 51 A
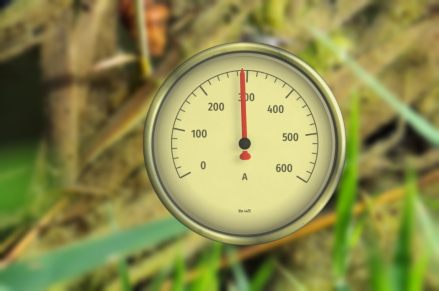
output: 290 A
